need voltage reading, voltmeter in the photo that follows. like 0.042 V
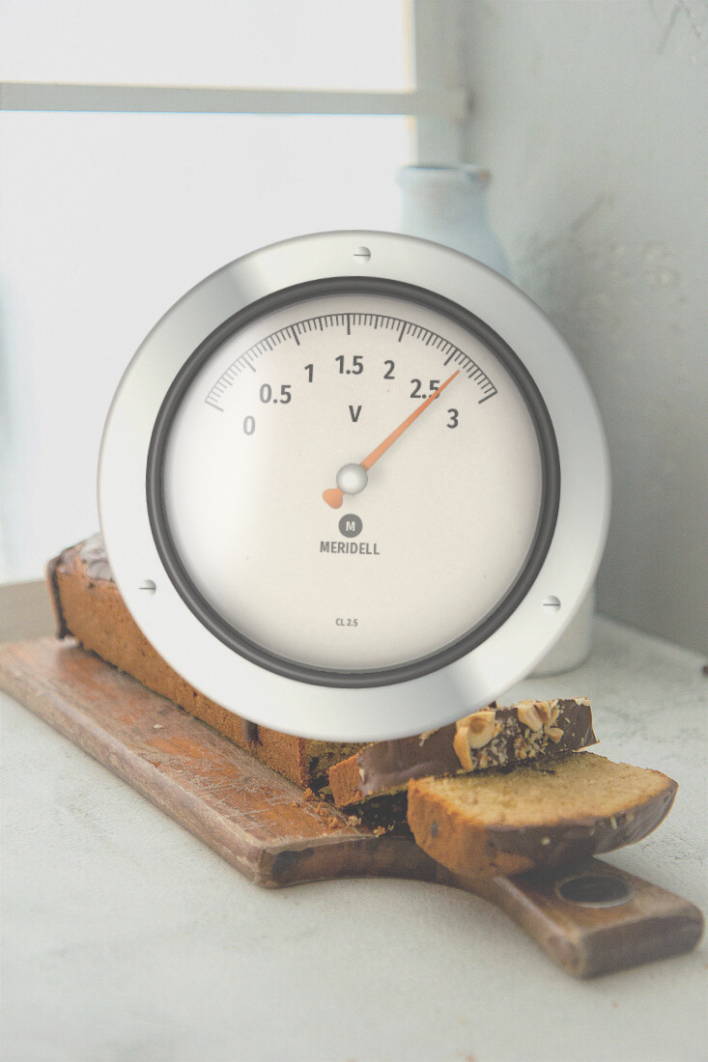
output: 2.65 V
